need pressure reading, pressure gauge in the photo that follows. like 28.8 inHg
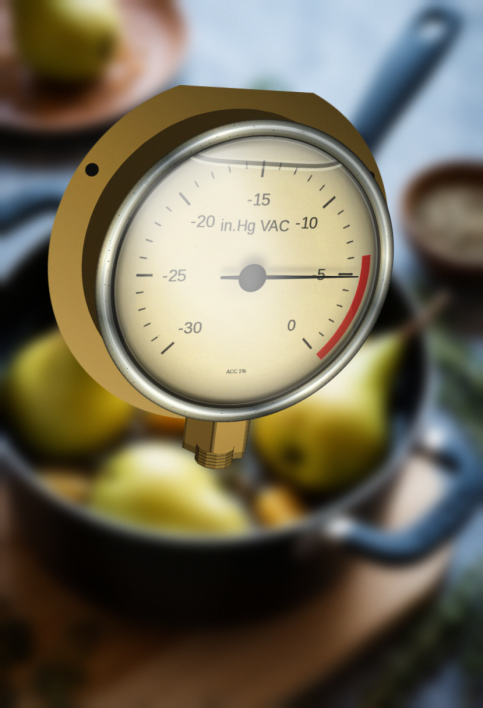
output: -5 inHg
